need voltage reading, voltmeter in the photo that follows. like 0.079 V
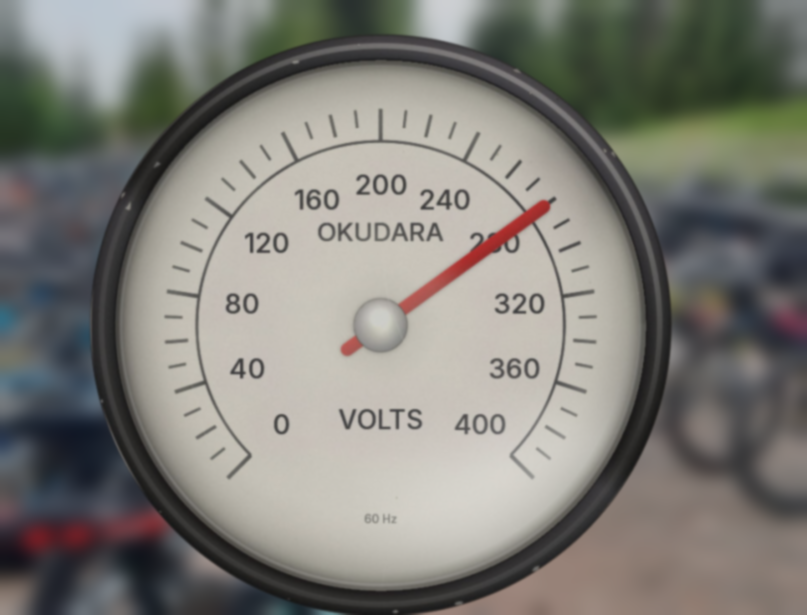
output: 280 V
